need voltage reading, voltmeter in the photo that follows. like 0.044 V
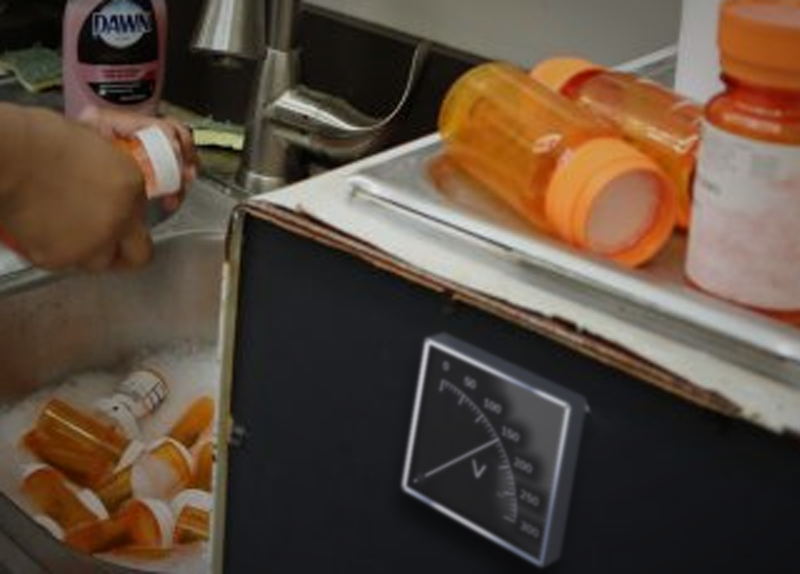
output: 150 V
